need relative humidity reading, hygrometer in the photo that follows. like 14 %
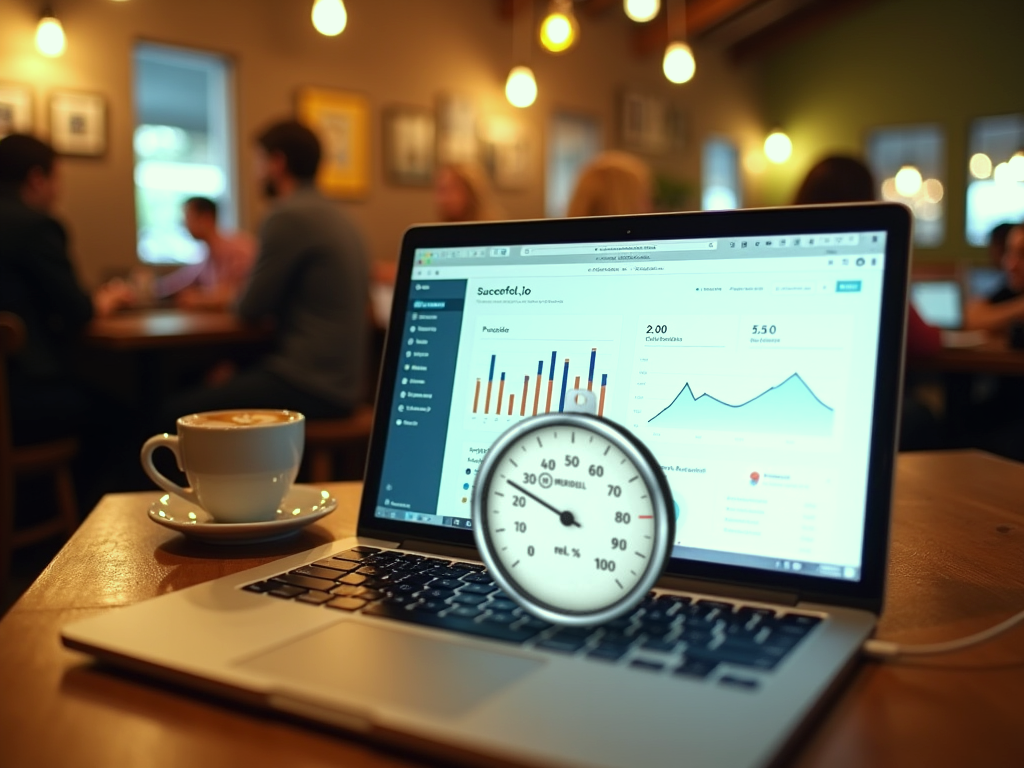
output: 25 %
